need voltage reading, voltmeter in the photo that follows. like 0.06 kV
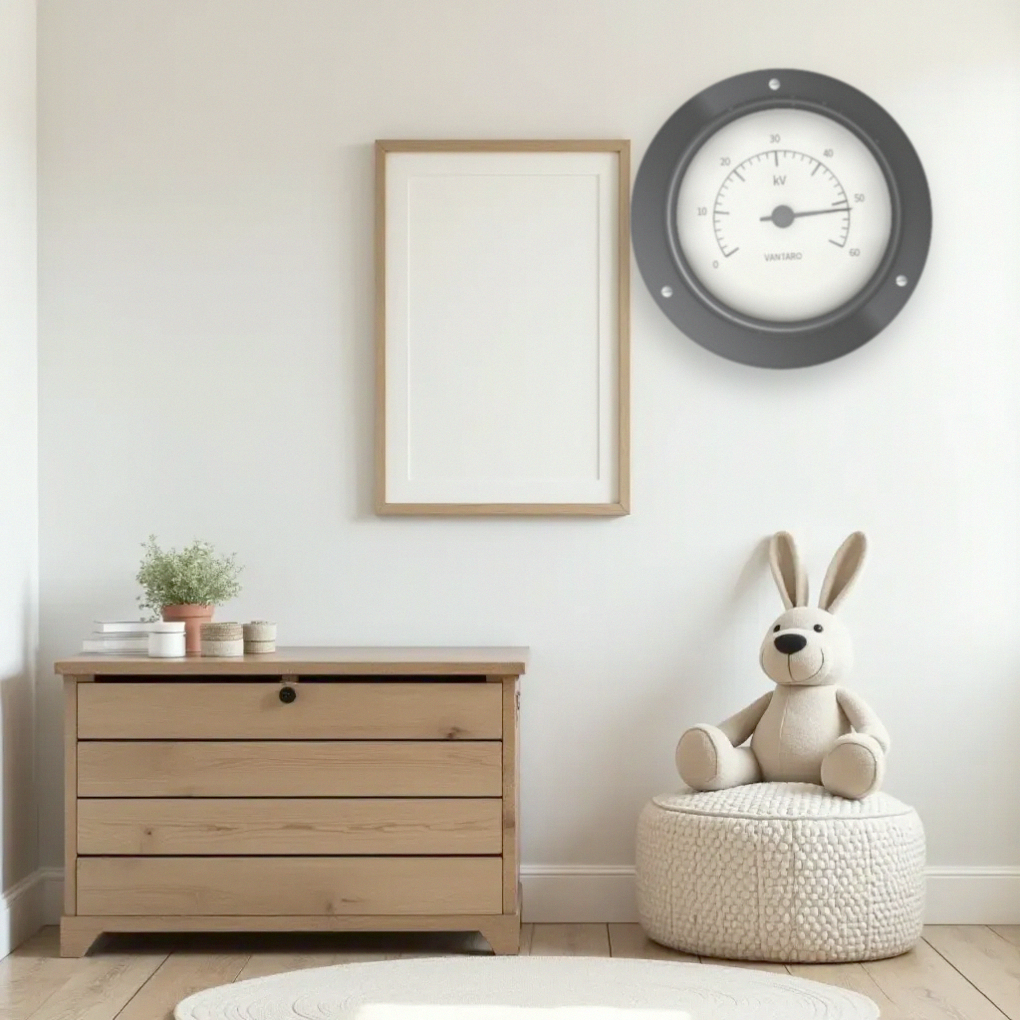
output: 52 kV
